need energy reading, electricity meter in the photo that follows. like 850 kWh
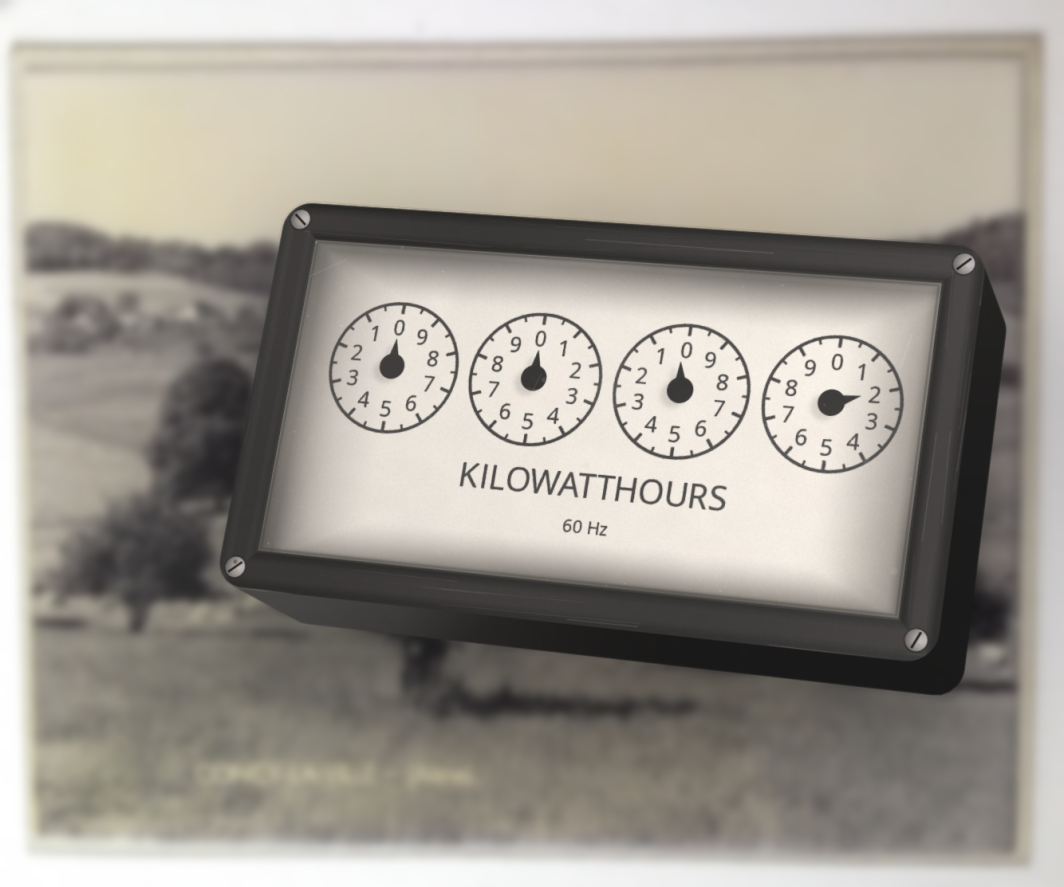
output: 2 kWh
